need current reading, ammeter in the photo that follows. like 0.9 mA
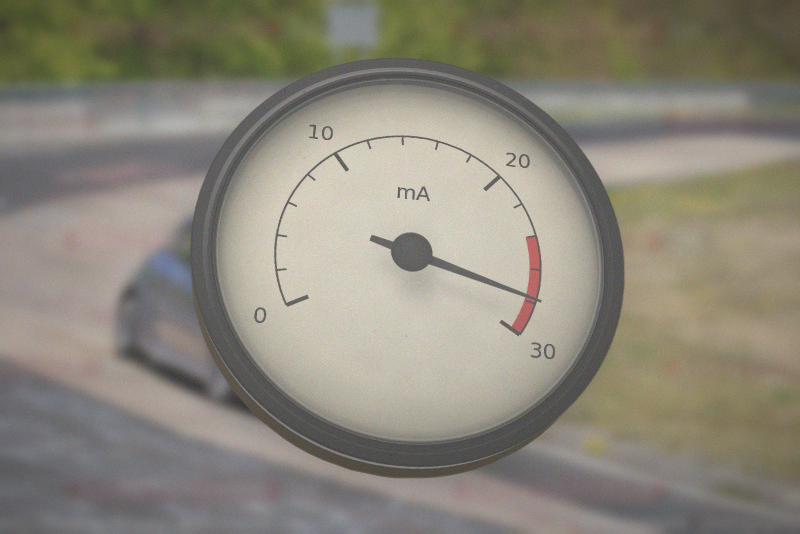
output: 28 mA
